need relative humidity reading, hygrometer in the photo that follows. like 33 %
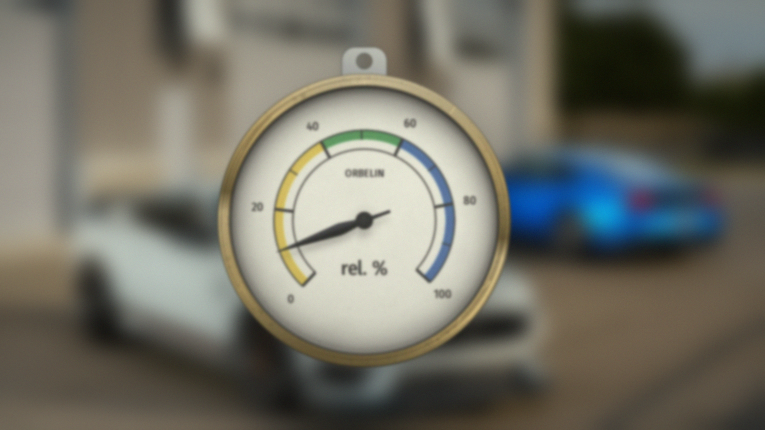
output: 10 %
